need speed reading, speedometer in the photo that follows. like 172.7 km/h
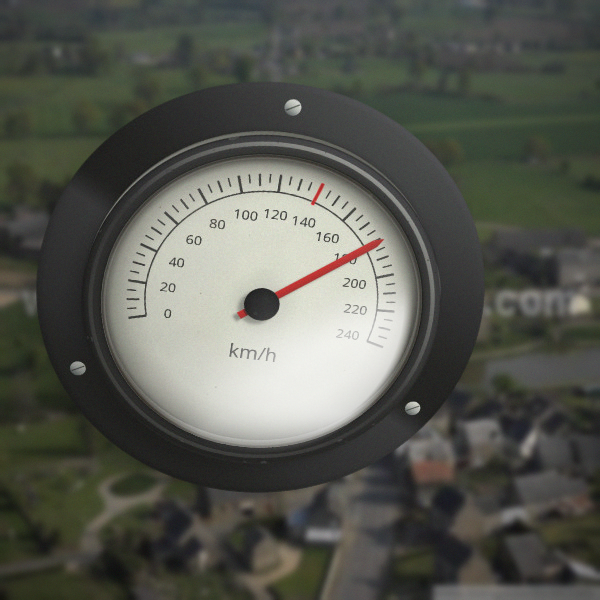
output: 180 km/h
